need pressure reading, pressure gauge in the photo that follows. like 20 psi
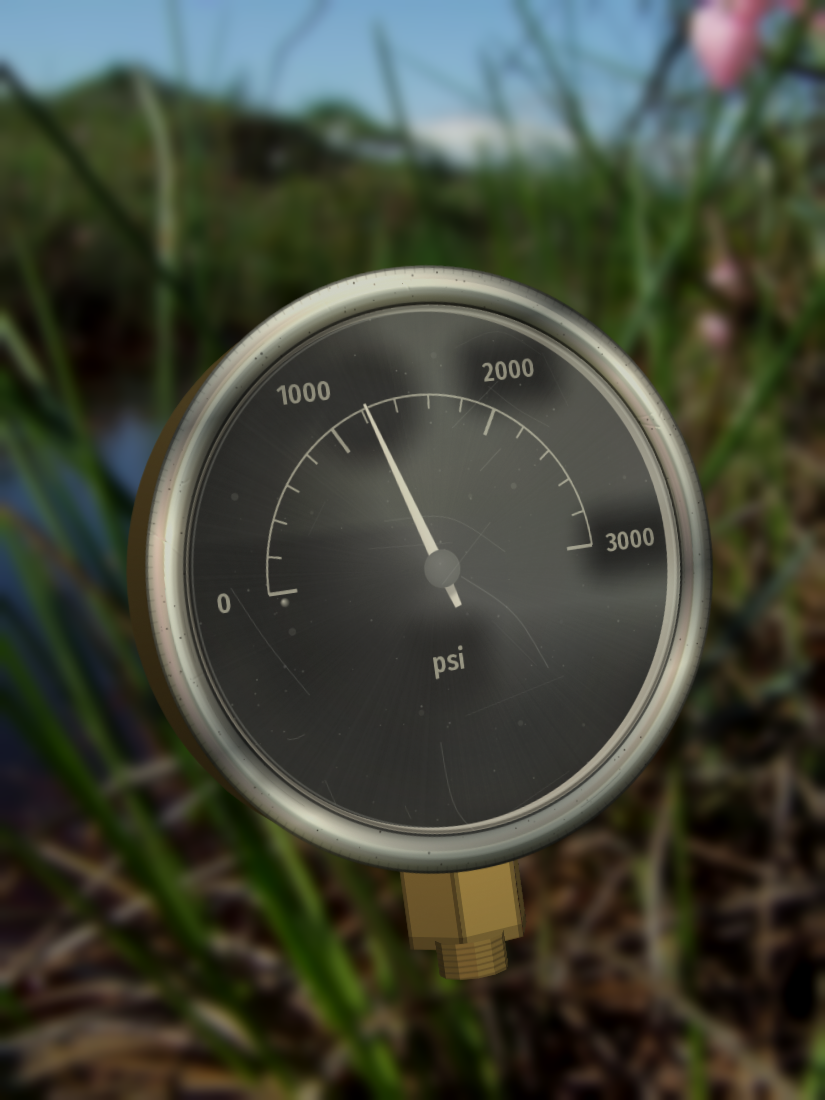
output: 1200 psi
